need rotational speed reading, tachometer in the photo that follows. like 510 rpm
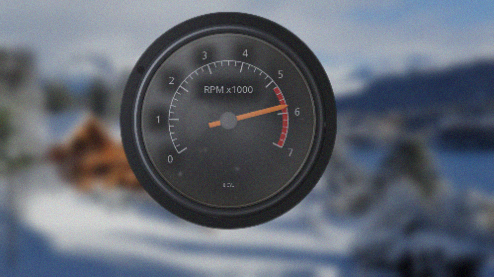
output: 5800 rpm
